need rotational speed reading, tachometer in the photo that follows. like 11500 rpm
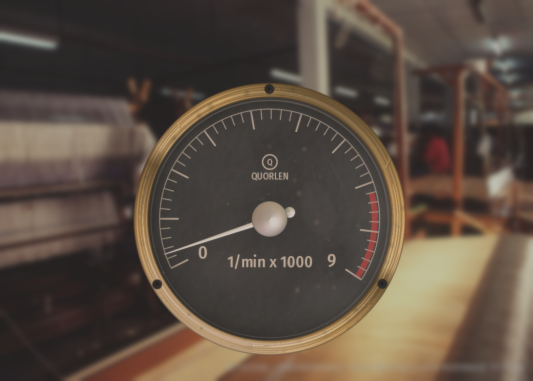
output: 300 rpm
